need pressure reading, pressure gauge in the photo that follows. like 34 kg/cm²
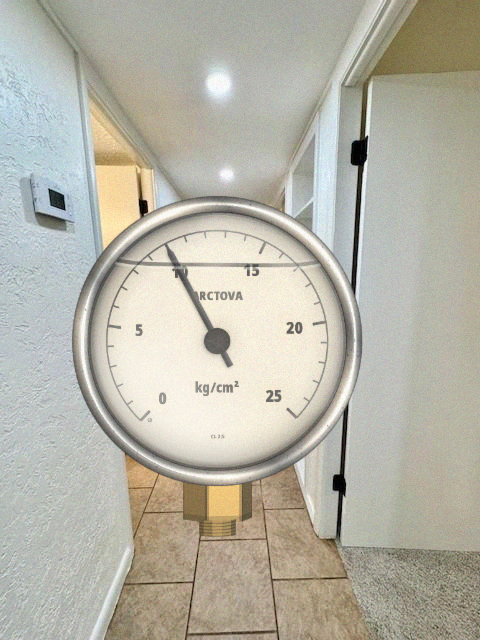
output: 10 kg/cm²
